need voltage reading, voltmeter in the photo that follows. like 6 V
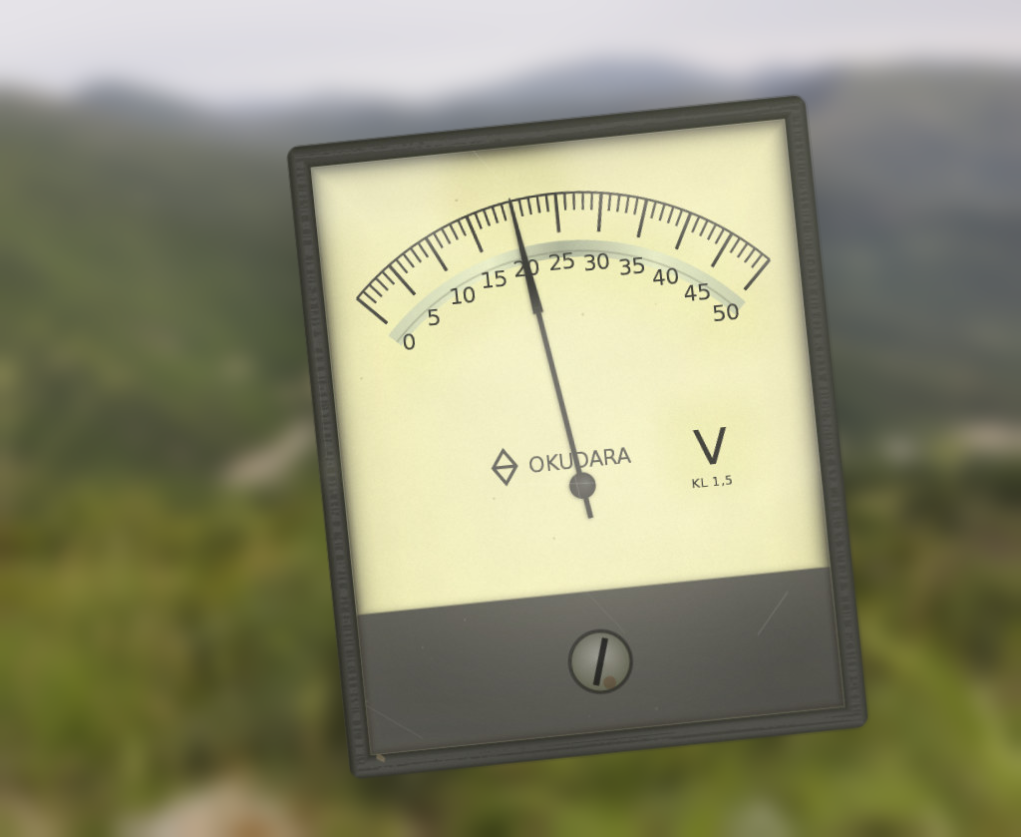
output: 20 V
